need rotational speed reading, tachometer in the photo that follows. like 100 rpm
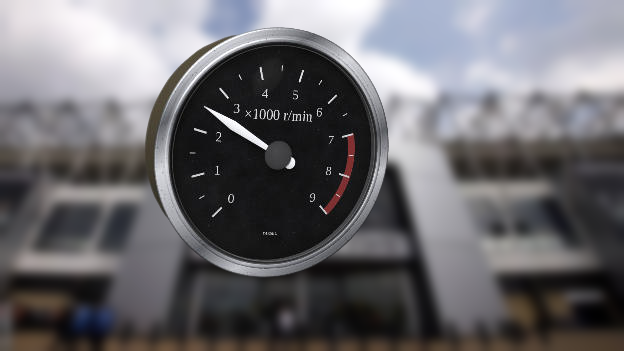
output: 2500 rpm
